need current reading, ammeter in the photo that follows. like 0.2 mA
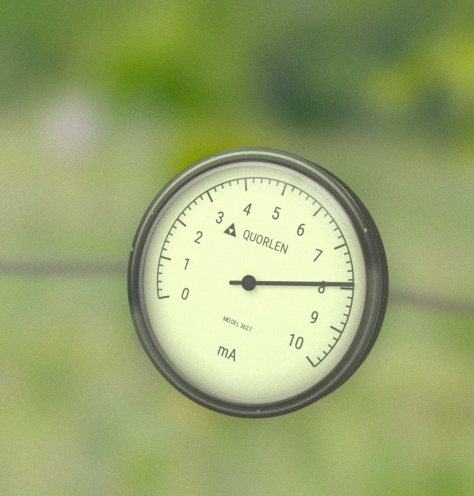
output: 7.9 mA
